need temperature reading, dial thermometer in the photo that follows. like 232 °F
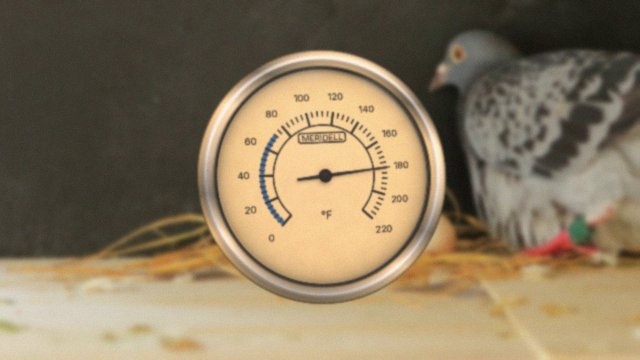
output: 180 °F
